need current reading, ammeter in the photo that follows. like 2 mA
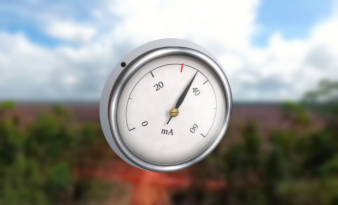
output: 35 mA
